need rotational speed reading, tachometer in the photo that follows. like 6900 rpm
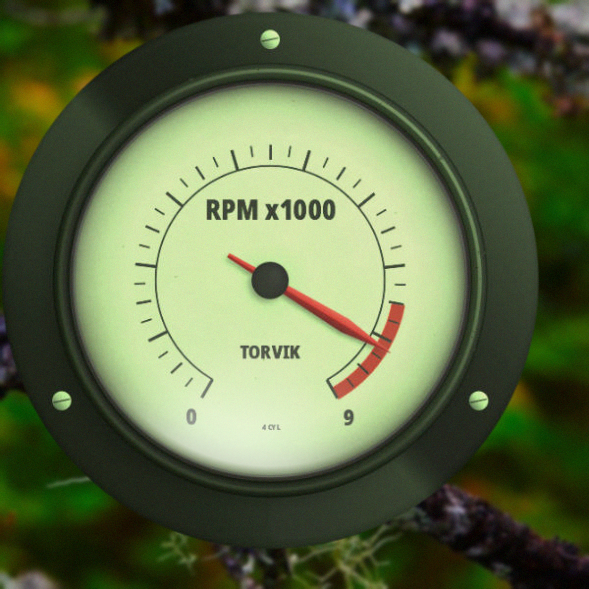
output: 8125 rpm
